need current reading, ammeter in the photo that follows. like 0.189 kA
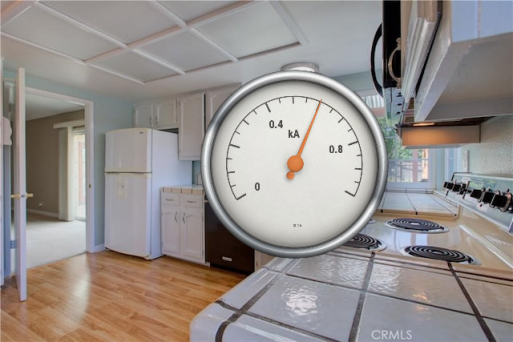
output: 0.6 kA
